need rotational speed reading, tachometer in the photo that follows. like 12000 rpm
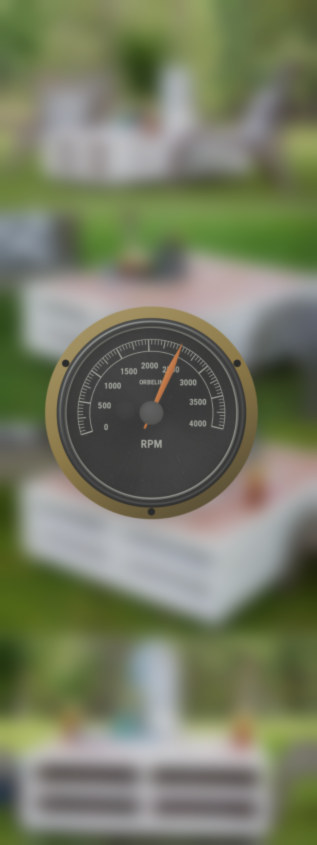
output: 2500 rpm
